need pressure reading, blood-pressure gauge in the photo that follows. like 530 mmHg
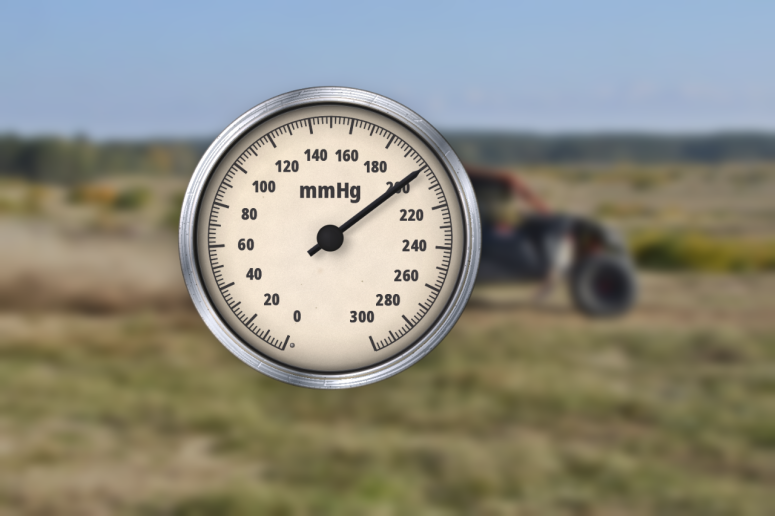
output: 200 mmHg
